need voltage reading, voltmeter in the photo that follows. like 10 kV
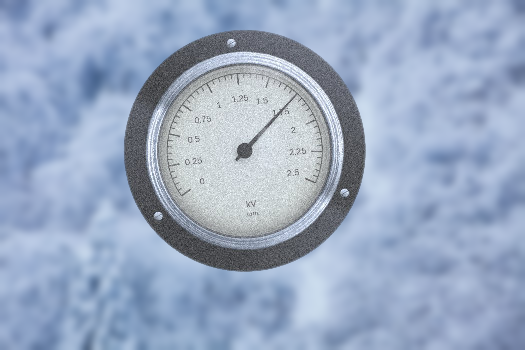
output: 1.75 kV
